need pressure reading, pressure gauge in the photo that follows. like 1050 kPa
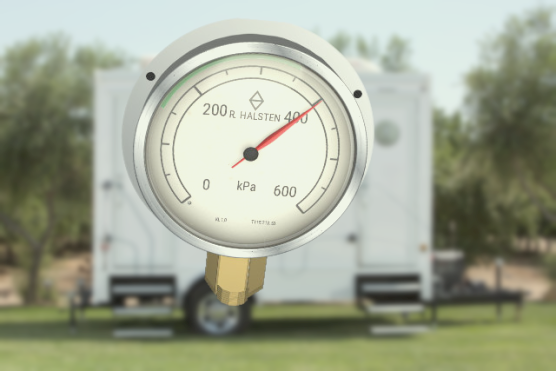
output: 400 kPa
